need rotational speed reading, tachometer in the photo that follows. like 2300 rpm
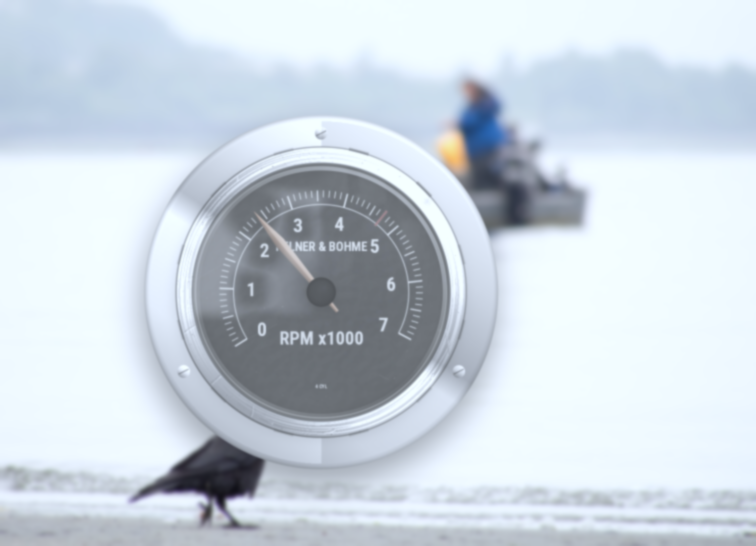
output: 2400 rpm
